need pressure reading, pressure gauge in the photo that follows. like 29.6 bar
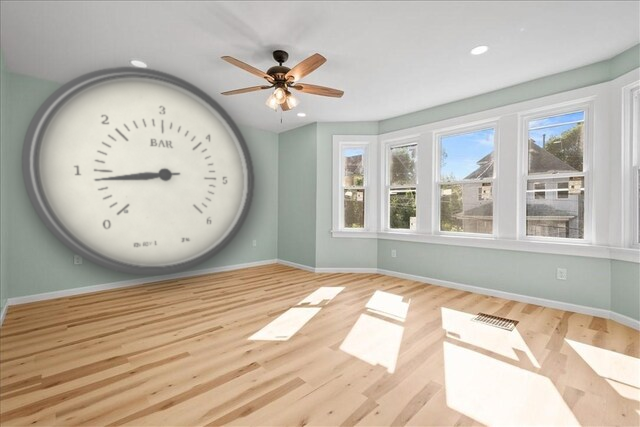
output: 0.8 bar
